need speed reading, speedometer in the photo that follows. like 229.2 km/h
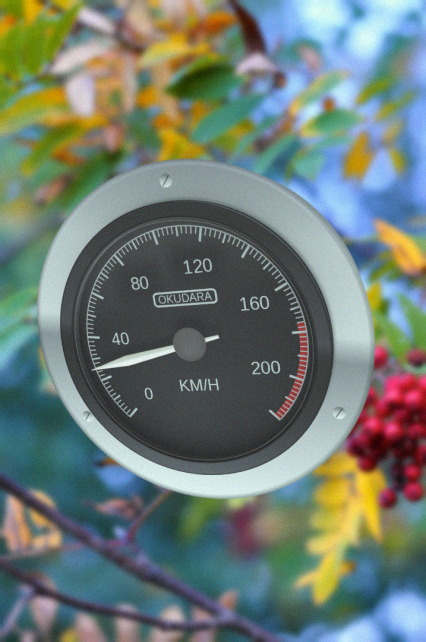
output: 26 km/h
